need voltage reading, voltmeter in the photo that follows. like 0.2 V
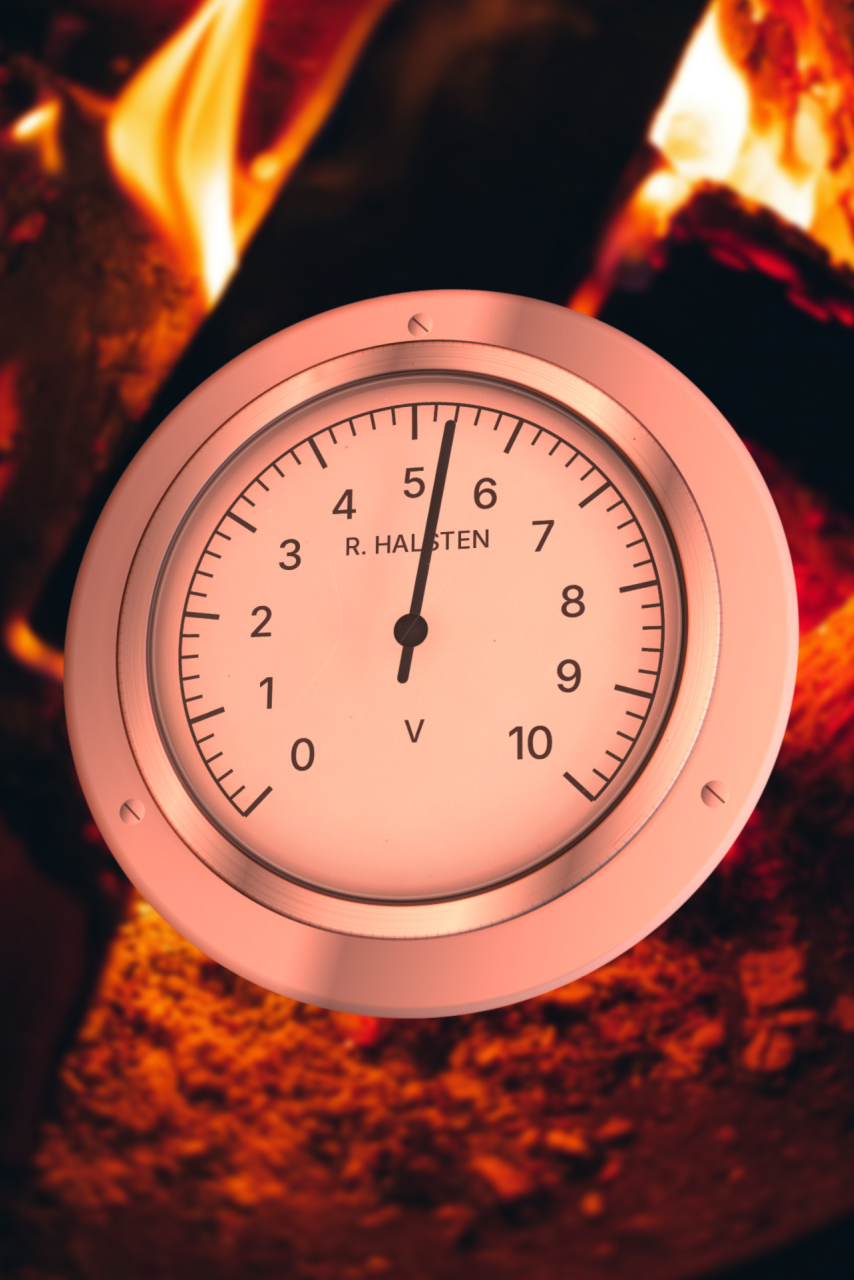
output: 5.4 V
